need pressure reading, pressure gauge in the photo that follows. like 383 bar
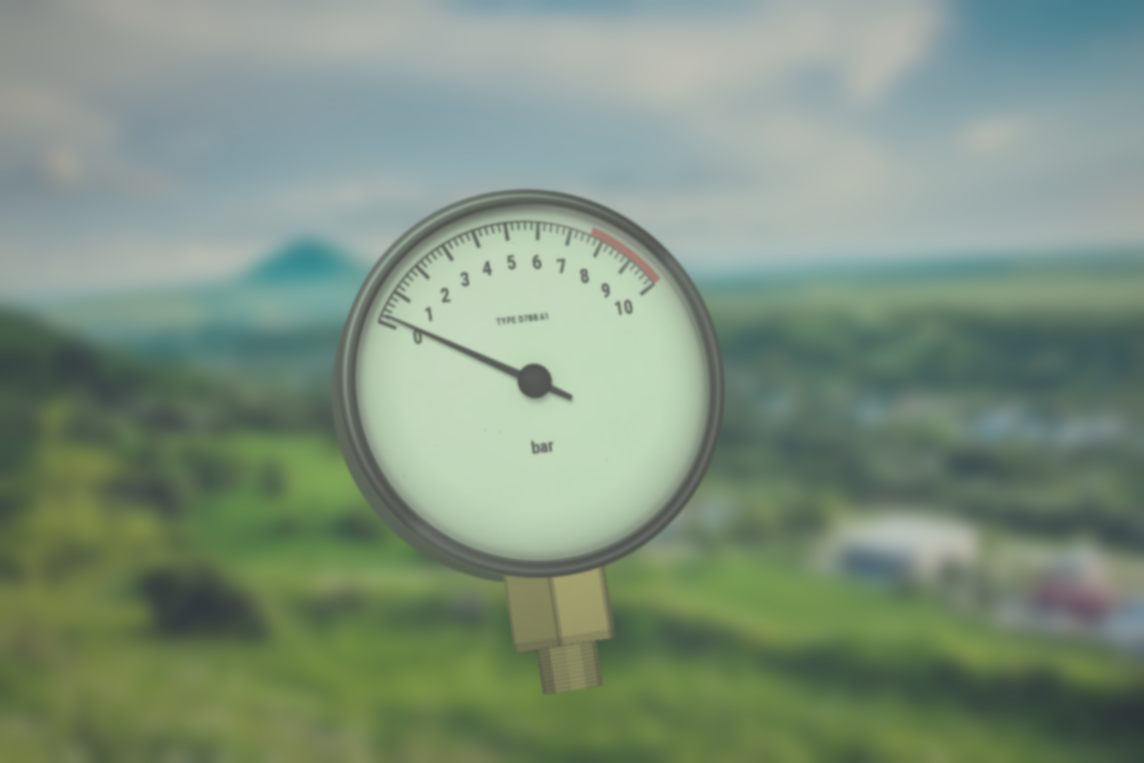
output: 0.2 bar
